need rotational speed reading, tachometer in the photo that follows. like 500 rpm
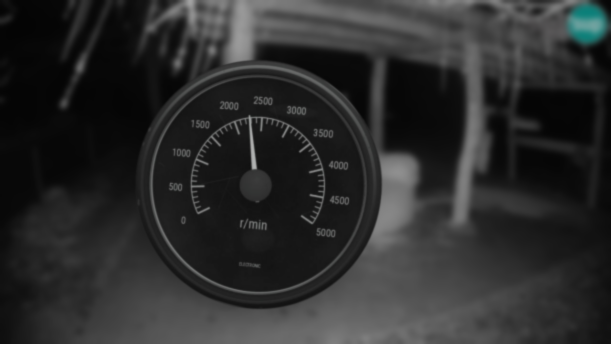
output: 2300 rpm
